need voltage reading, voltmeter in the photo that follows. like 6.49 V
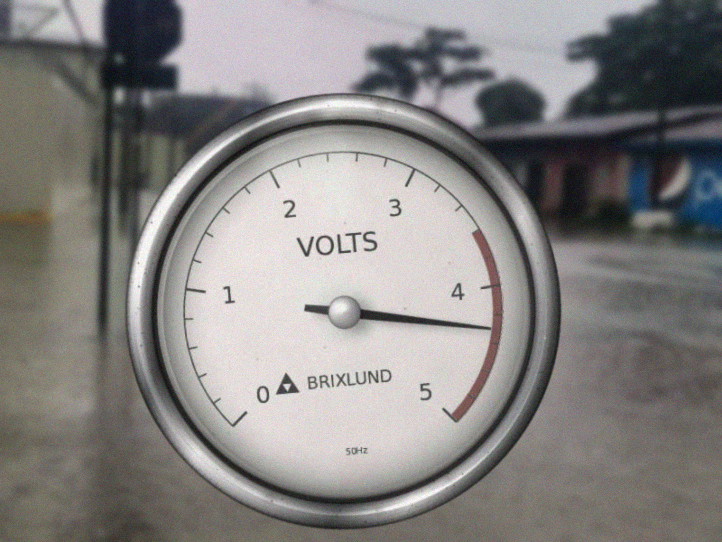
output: 4.3 V
